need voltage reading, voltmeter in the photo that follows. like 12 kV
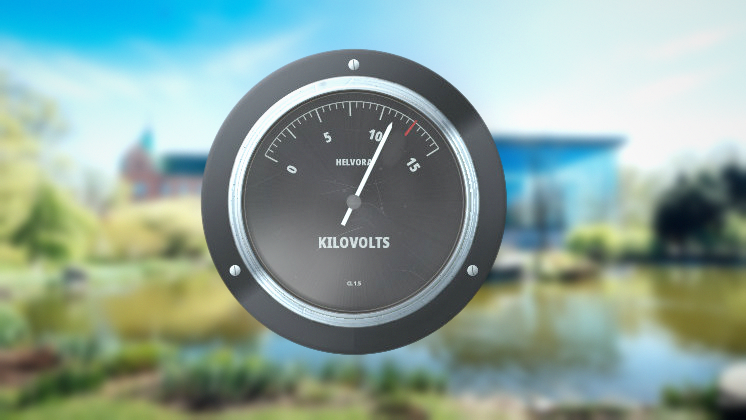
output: 11 kV
